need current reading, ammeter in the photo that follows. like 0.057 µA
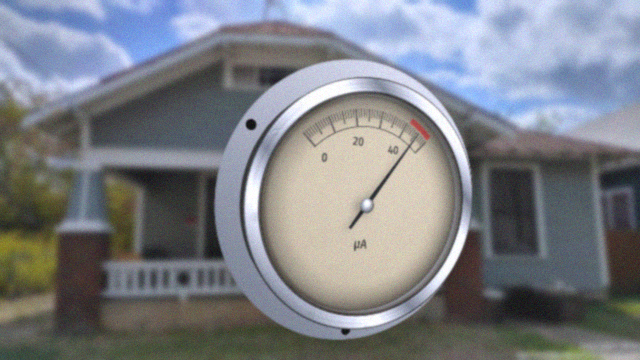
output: 45 µA
